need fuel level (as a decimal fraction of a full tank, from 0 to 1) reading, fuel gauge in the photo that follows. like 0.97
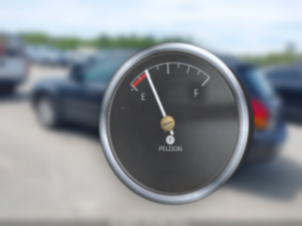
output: 0.25
